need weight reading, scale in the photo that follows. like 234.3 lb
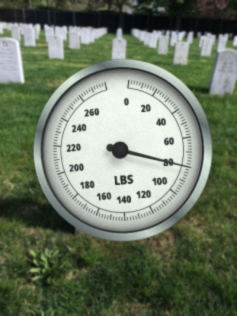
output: 80 lb
